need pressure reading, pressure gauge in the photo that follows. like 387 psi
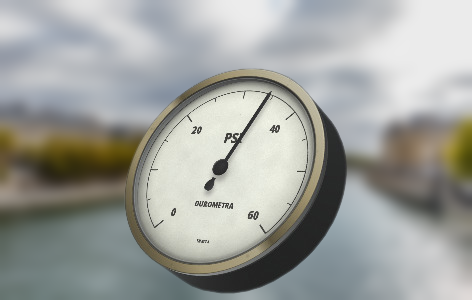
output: 35 psi
